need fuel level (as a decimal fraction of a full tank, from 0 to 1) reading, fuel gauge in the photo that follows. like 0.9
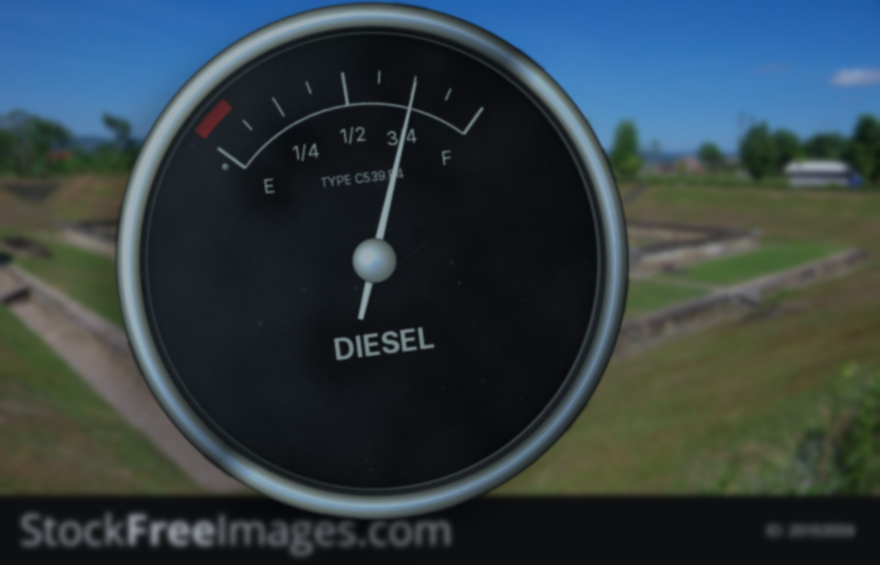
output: 0.75
